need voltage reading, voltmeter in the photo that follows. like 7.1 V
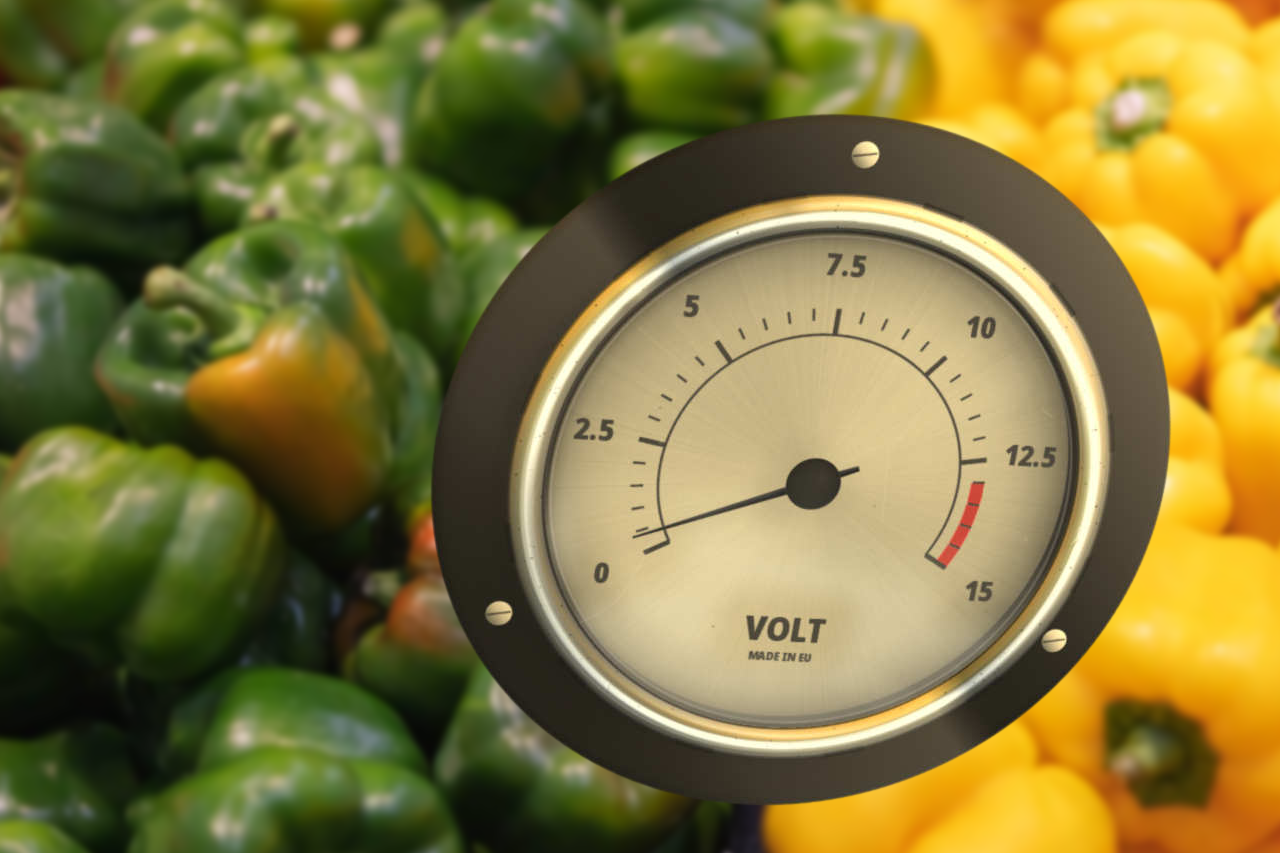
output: 0.5 V
